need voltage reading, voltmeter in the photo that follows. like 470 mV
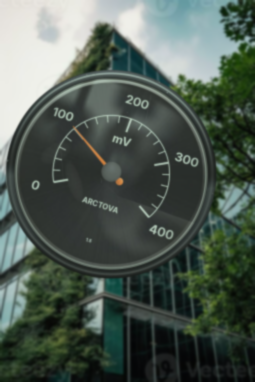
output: 100 mV
